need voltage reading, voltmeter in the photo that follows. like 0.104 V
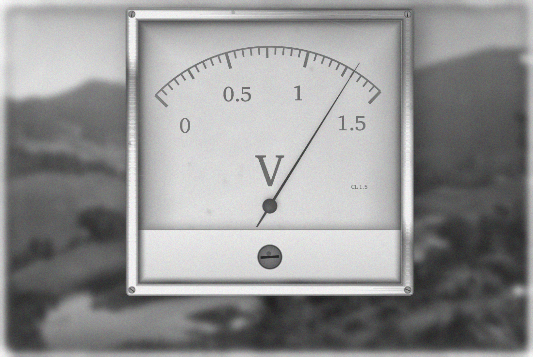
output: 1.3 V
